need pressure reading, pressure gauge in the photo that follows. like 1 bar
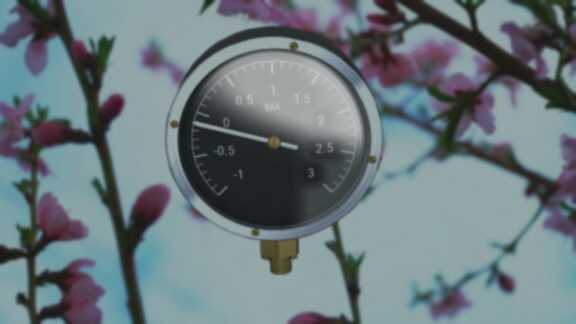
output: -0.1 bar
